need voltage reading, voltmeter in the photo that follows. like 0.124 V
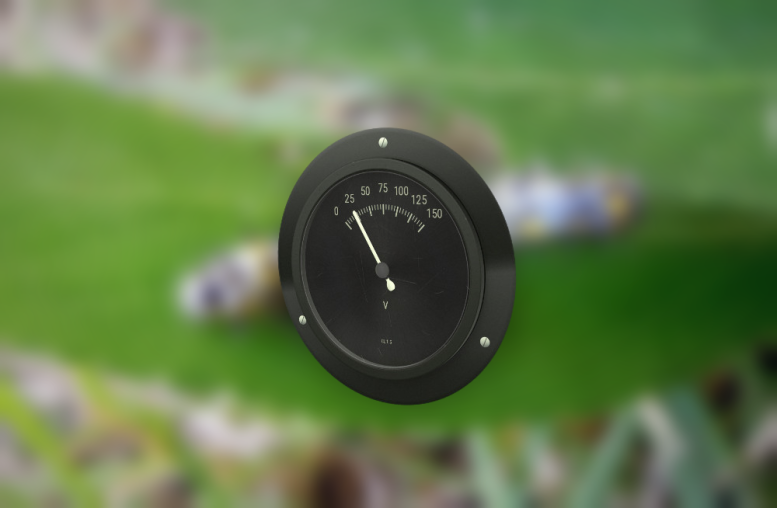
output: 25 V
